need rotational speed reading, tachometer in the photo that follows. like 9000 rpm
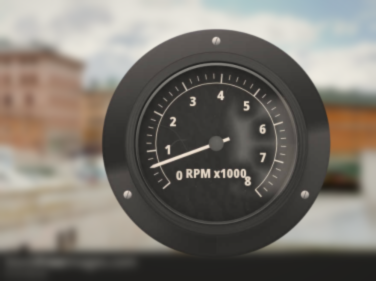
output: 600 rpm
